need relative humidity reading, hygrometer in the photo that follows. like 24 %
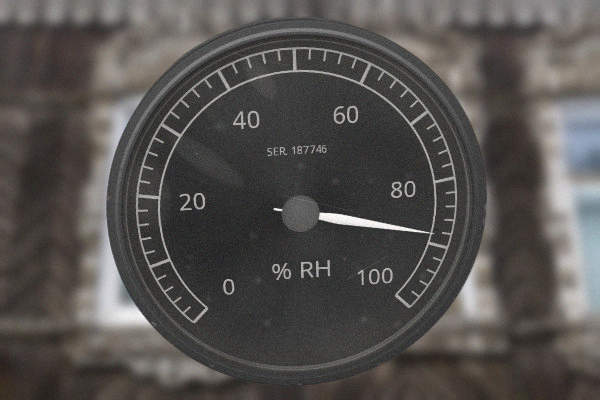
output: 88 %
